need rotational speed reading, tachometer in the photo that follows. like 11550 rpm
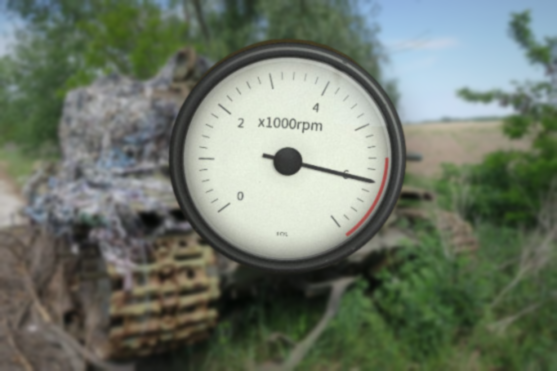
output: 6000 rpm
